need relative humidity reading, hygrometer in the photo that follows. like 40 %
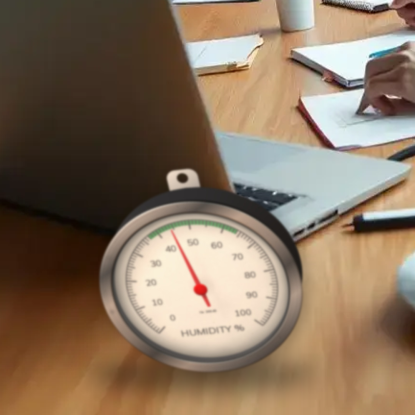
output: 45 %
